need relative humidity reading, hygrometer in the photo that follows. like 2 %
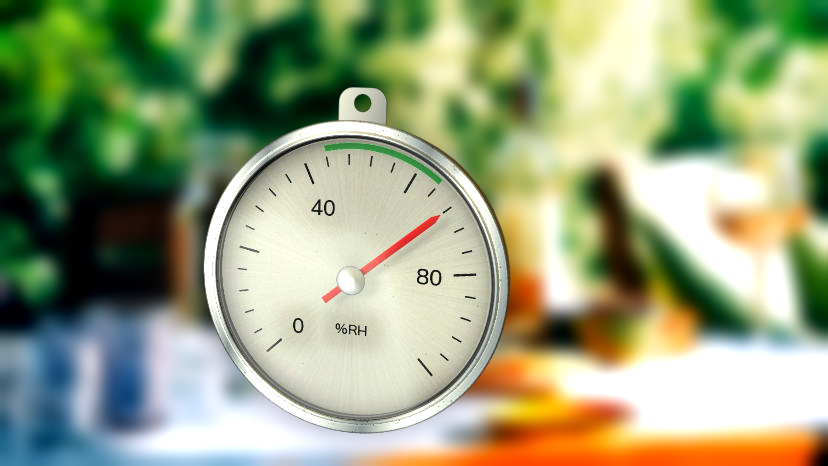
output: 68 %
